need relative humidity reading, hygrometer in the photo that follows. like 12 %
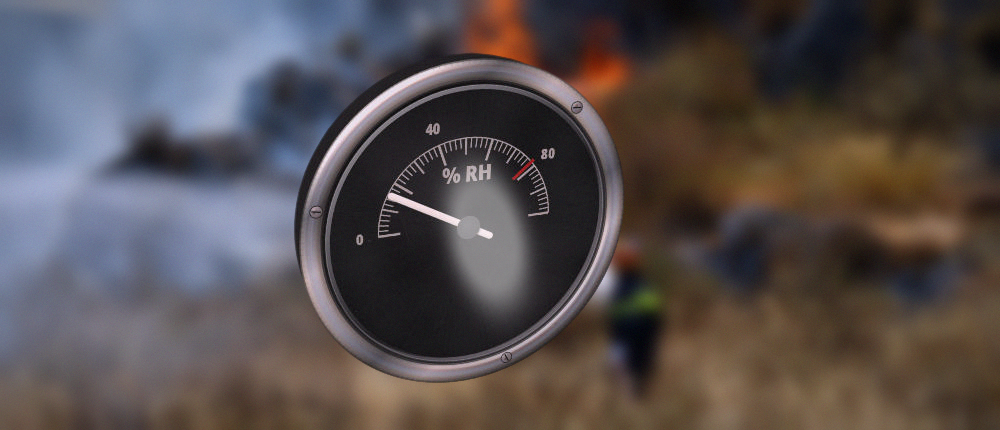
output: 16 %
